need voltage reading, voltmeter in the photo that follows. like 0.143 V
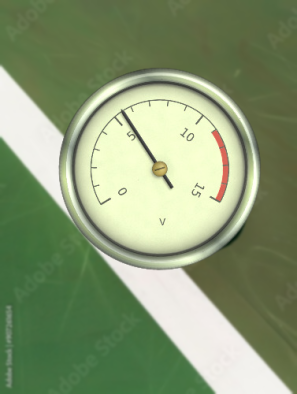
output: 5.5 V
